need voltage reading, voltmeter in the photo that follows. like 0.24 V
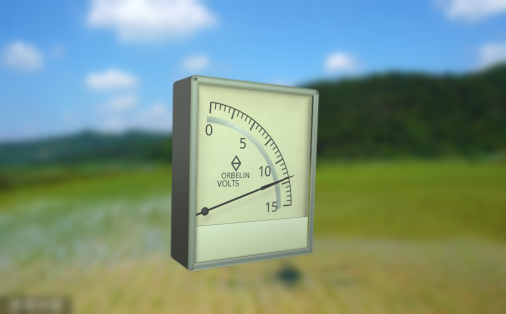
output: 12 V
